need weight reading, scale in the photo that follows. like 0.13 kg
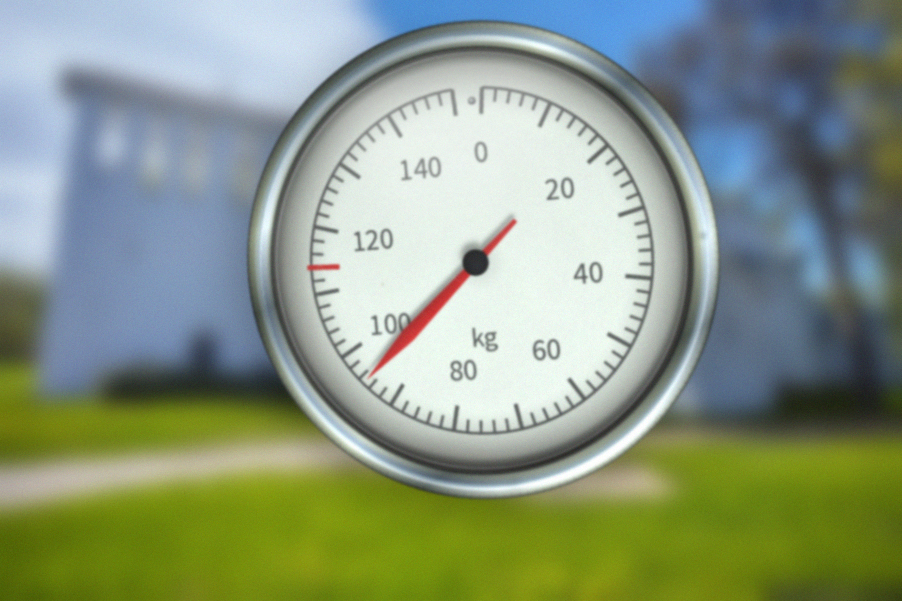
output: 95 kg
